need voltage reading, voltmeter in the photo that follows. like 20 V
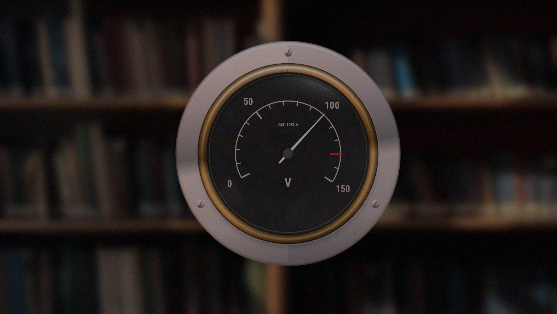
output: 100 V
